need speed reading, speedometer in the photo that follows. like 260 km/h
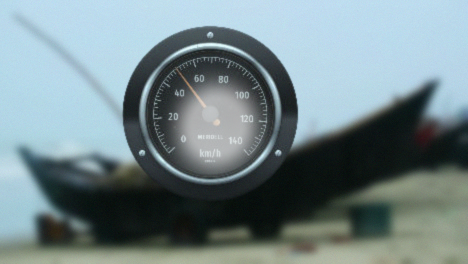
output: 50 km/h
